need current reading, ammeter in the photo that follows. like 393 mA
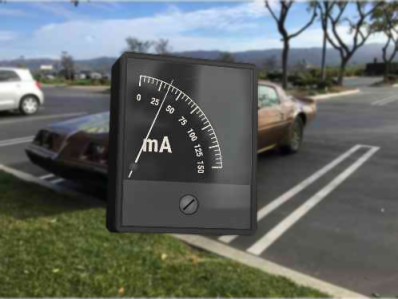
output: 35 mA
